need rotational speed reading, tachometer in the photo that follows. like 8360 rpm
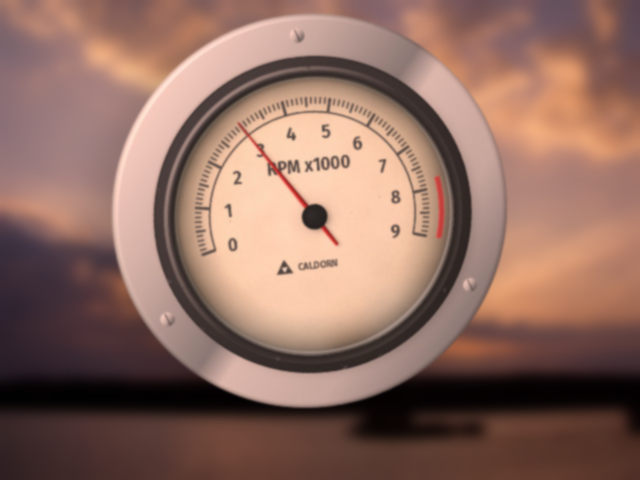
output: 3000 rpm
